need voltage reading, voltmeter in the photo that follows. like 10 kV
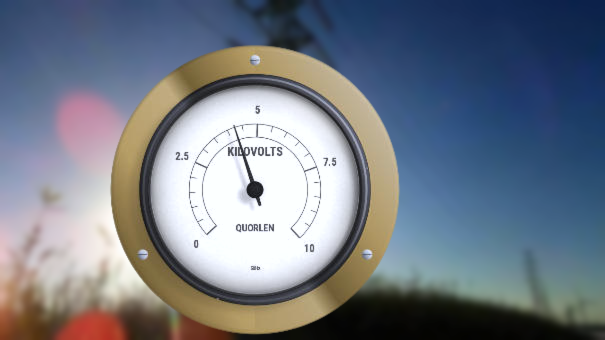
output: 4.25 kV
